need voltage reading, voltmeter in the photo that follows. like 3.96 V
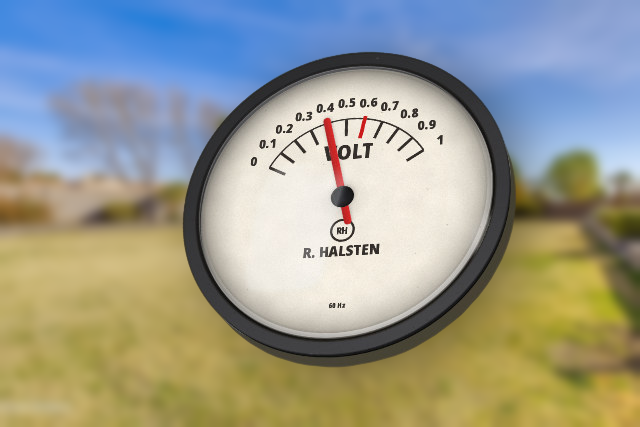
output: 0.4 V
